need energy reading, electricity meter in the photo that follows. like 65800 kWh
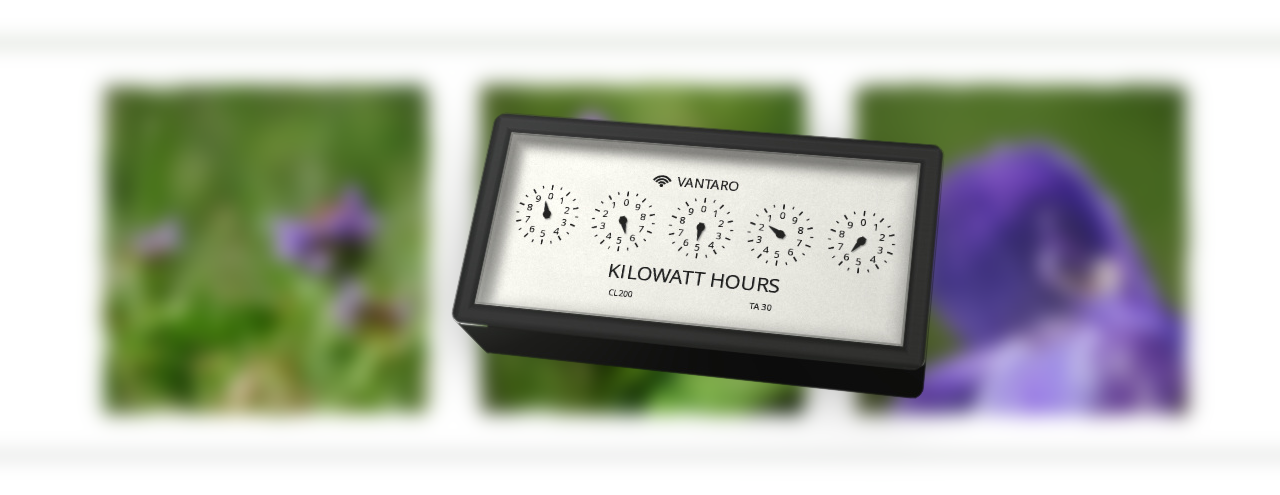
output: 95516 kWh
